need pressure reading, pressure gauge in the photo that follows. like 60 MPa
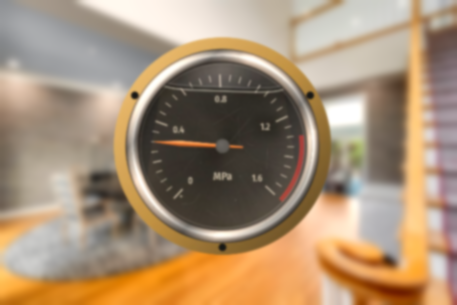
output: 0.3 MPa
